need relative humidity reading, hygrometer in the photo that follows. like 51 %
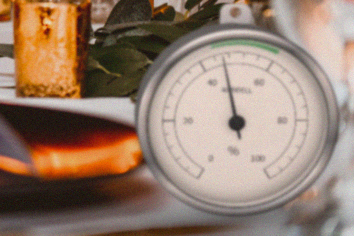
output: 46 %
